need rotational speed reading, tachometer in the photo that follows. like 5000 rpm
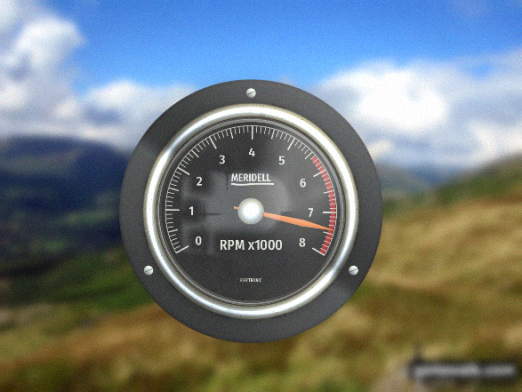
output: 7400 rpm
